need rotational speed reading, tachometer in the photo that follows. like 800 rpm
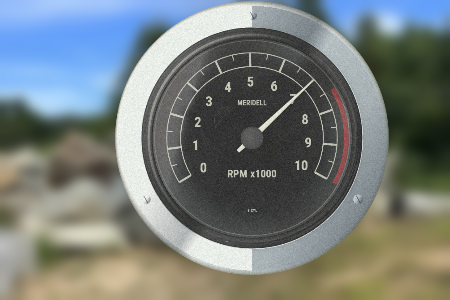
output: 7000 rpm
